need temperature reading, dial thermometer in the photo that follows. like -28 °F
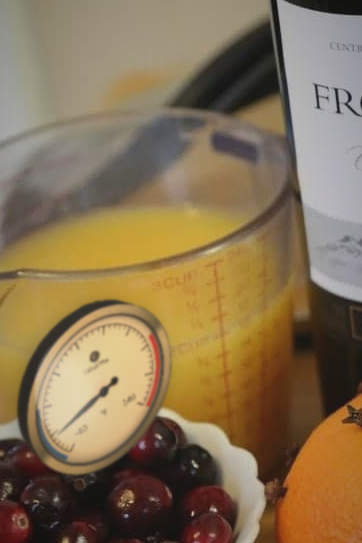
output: -20 °F
